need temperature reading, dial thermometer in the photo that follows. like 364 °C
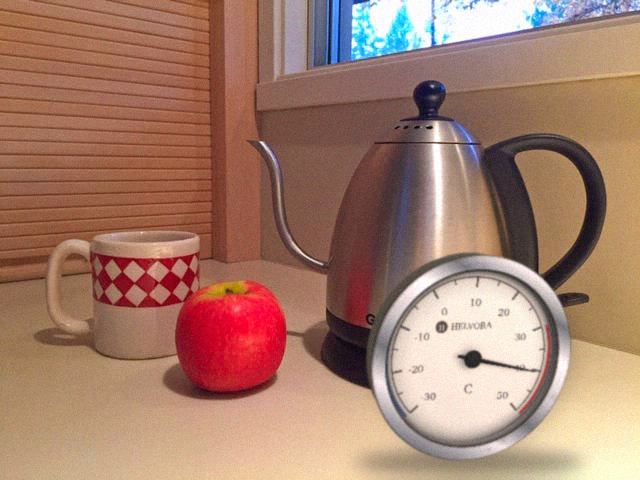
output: 40 °C
